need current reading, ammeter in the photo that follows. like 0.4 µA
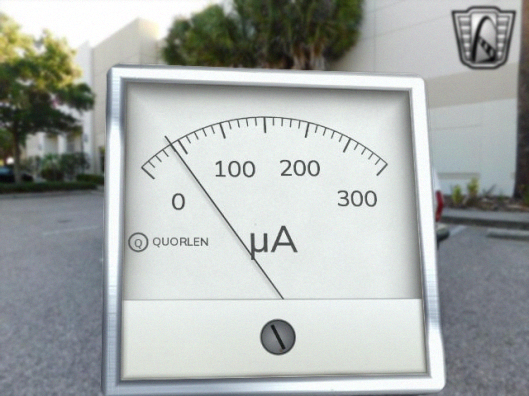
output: 40 µA
